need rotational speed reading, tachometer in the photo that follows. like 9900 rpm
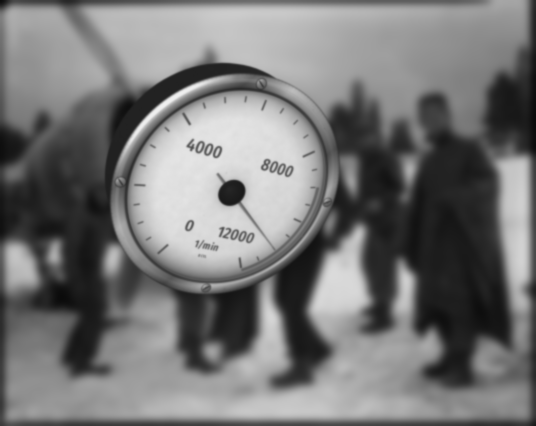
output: 11000 rpm
